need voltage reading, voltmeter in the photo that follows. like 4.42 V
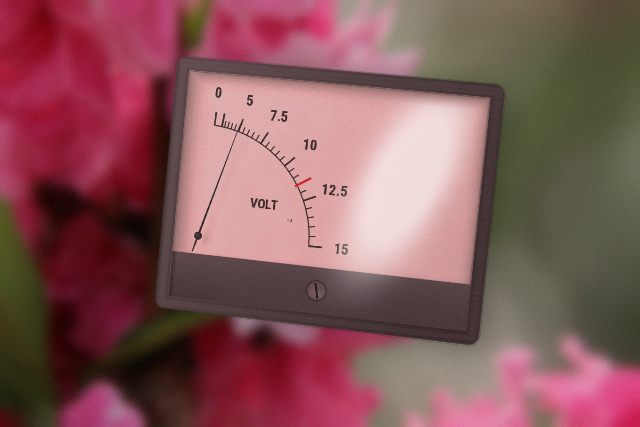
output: 5 V
